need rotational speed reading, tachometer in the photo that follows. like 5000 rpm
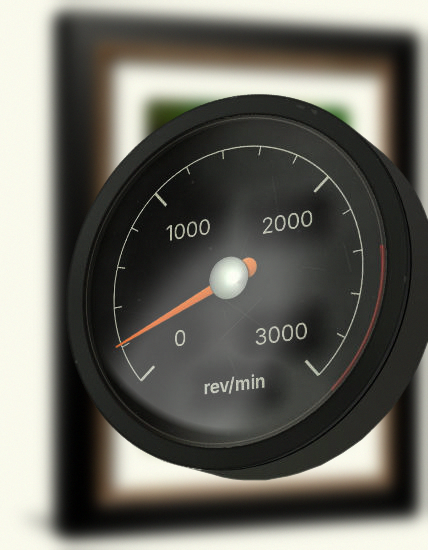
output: 200 rpm
